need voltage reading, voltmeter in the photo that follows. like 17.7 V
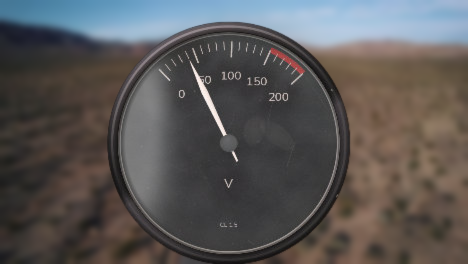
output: 40 V
